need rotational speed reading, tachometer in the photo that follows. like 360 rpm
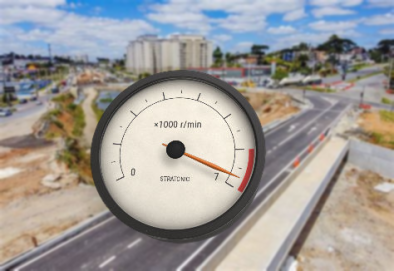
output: 6750 rpm
